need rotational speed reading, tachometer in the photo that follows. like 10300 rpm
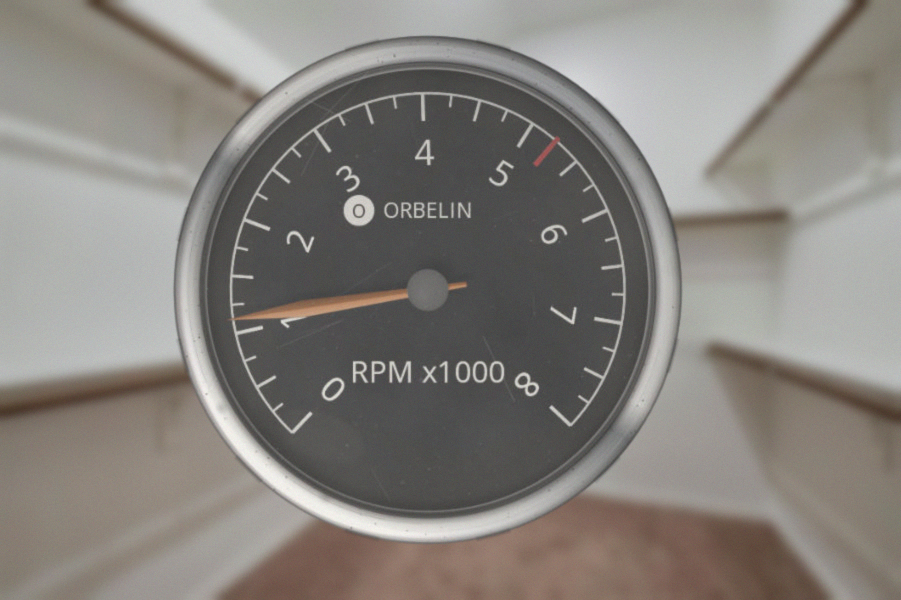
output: 1125 rpm
